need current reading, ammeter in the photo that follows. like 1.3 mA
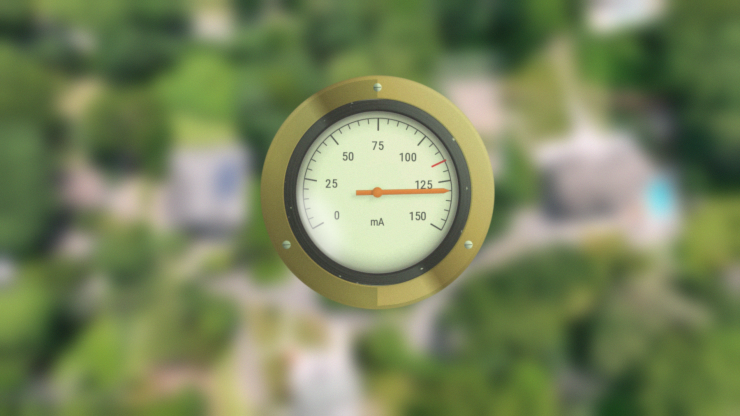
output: 130 mA
